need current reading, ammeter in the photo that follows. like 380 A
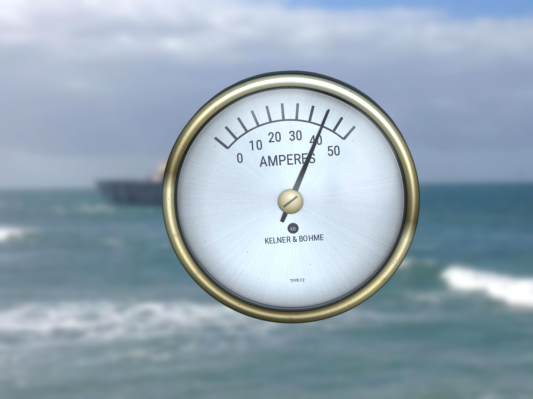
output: 40 A
